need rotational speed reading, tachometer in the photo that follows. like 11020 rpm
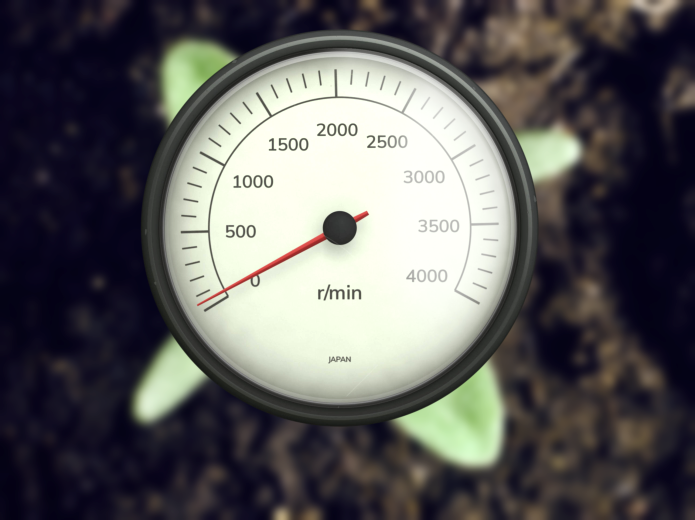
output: 50 rpm
